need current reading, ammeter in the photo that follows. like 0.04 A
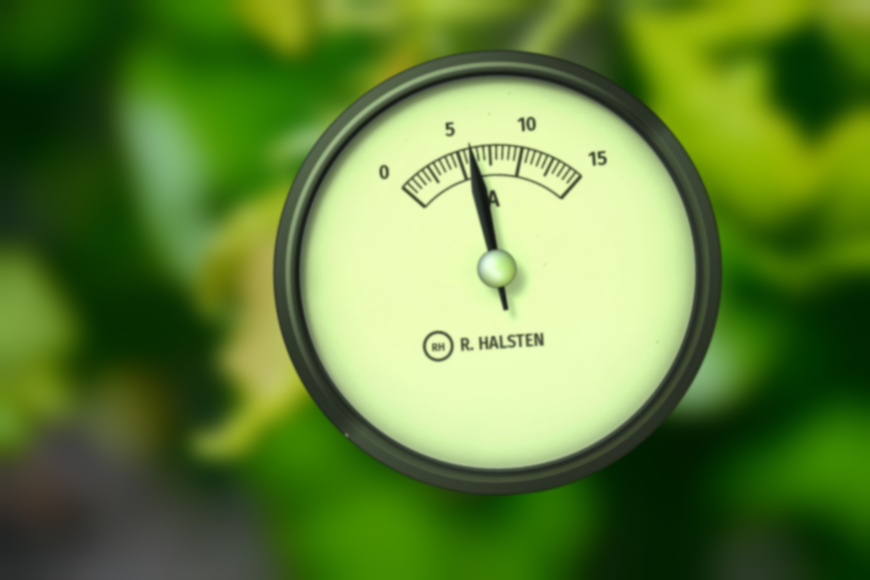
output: 6 A
